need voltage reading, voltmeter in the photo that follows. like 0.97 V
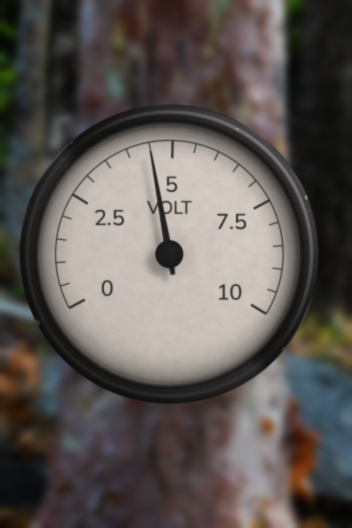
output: 4.5 V
